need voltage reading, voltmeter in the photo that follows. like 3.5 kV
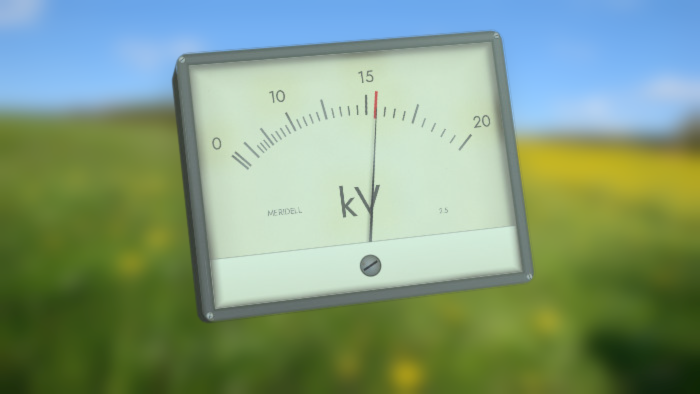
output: 15.5 kV
